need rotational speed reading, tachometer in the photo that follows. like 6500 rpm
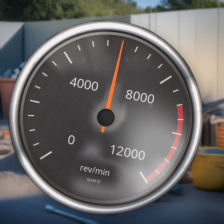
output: 6000 rpm
